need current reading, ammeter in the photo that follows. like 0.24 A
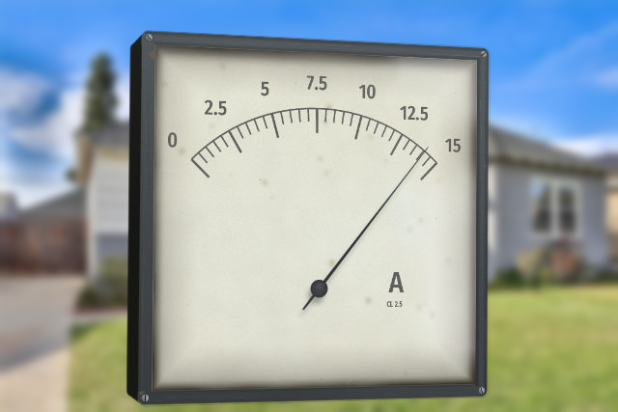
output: 14 A
